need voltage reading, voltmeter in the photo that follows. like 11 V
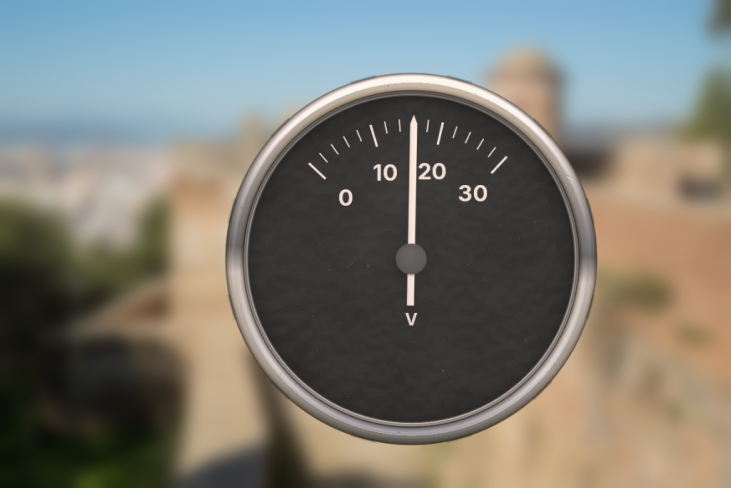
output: 16 V
